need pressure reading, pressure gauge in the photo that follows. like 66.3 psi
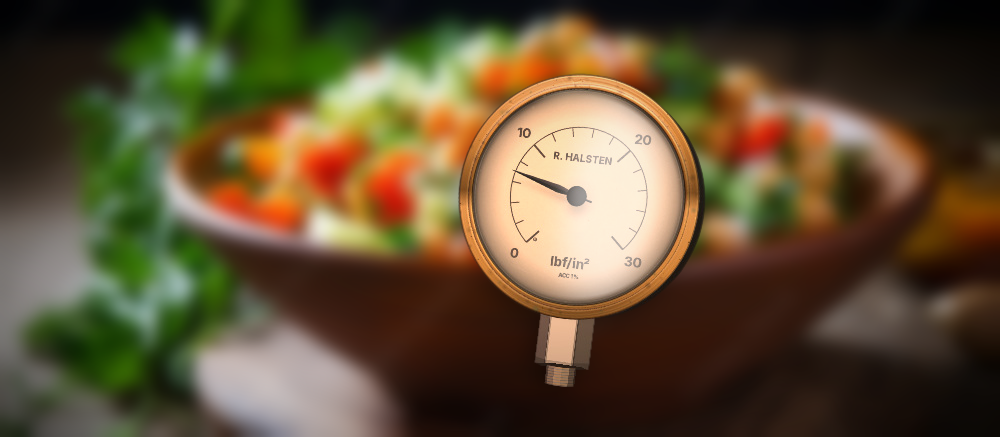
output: 7 psi
